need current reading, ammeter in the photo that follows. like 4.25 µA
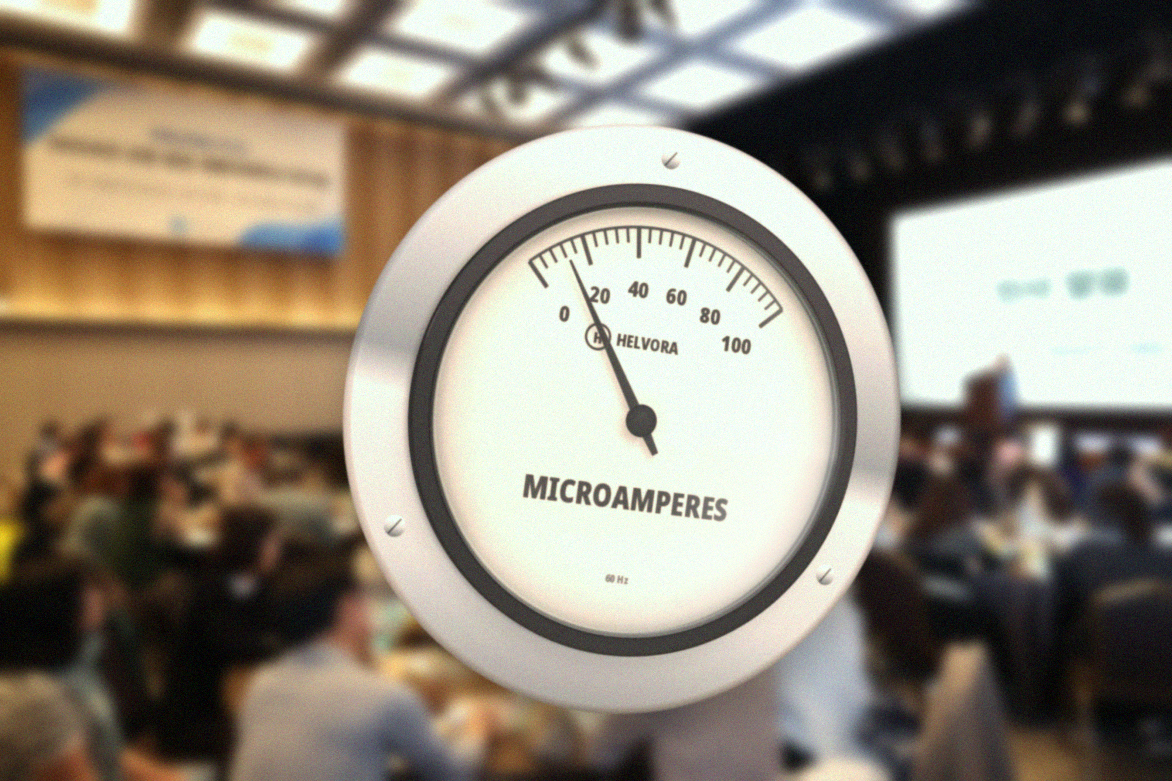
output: 12 µA
